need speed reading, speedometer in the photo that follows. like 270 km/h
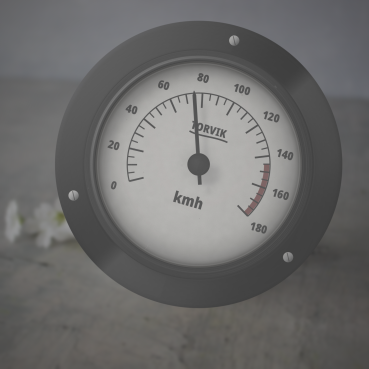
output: 75 km/h
